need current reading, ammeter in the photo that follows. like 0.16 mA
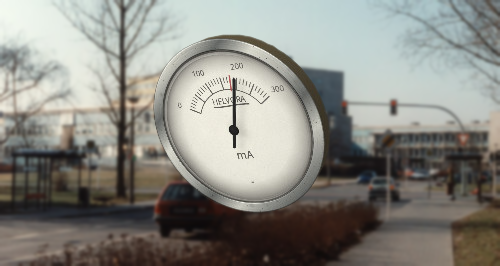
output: 200 mA
